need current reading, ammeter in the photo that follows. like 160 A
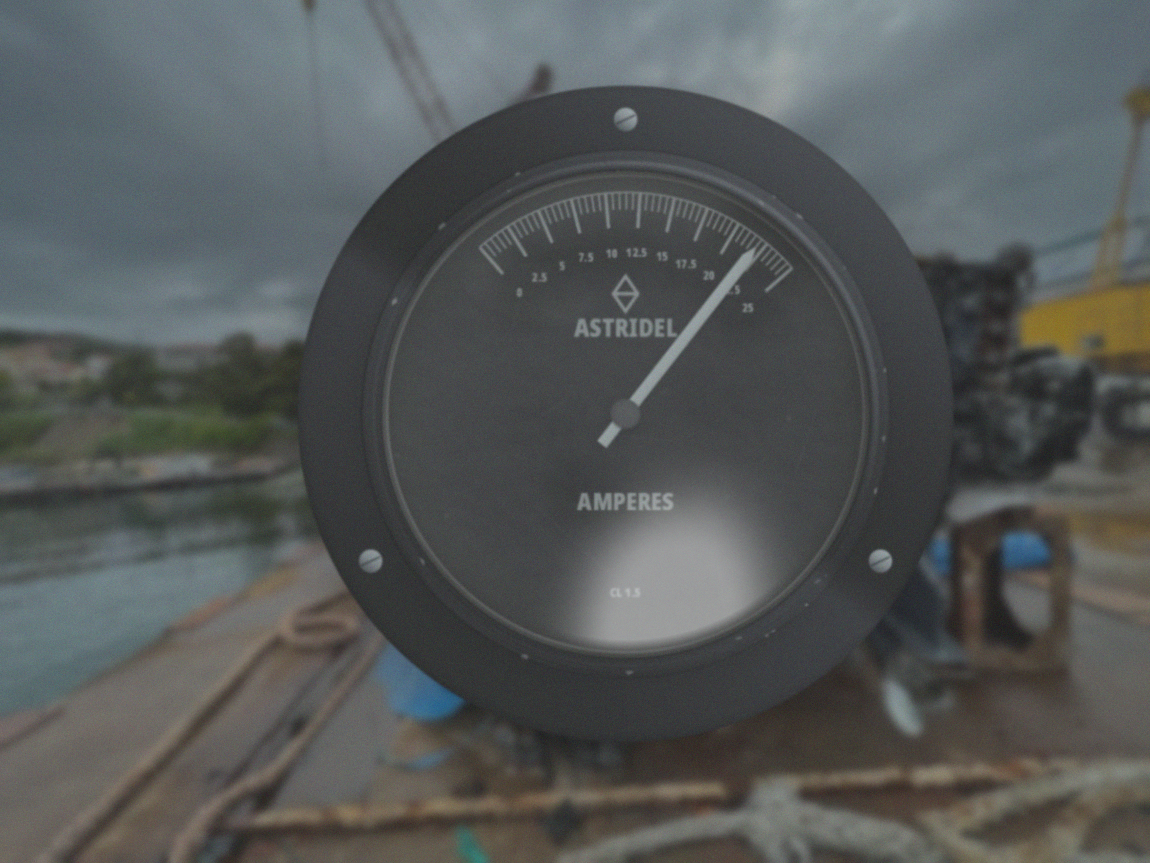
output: 22 A
